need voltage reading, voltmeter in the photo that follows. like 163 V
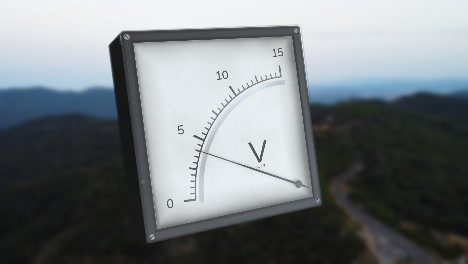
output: 4 V
